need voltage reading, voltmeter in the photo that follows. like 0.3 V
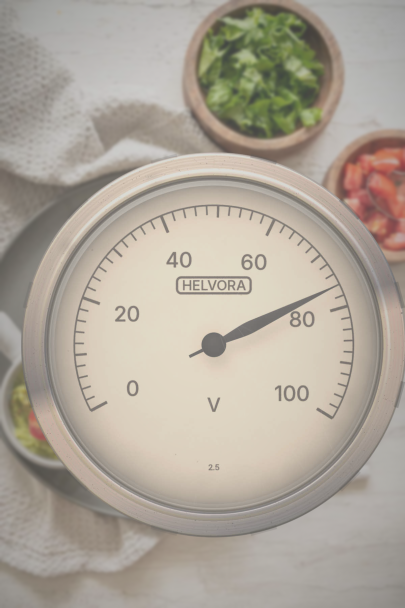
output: 76 V
